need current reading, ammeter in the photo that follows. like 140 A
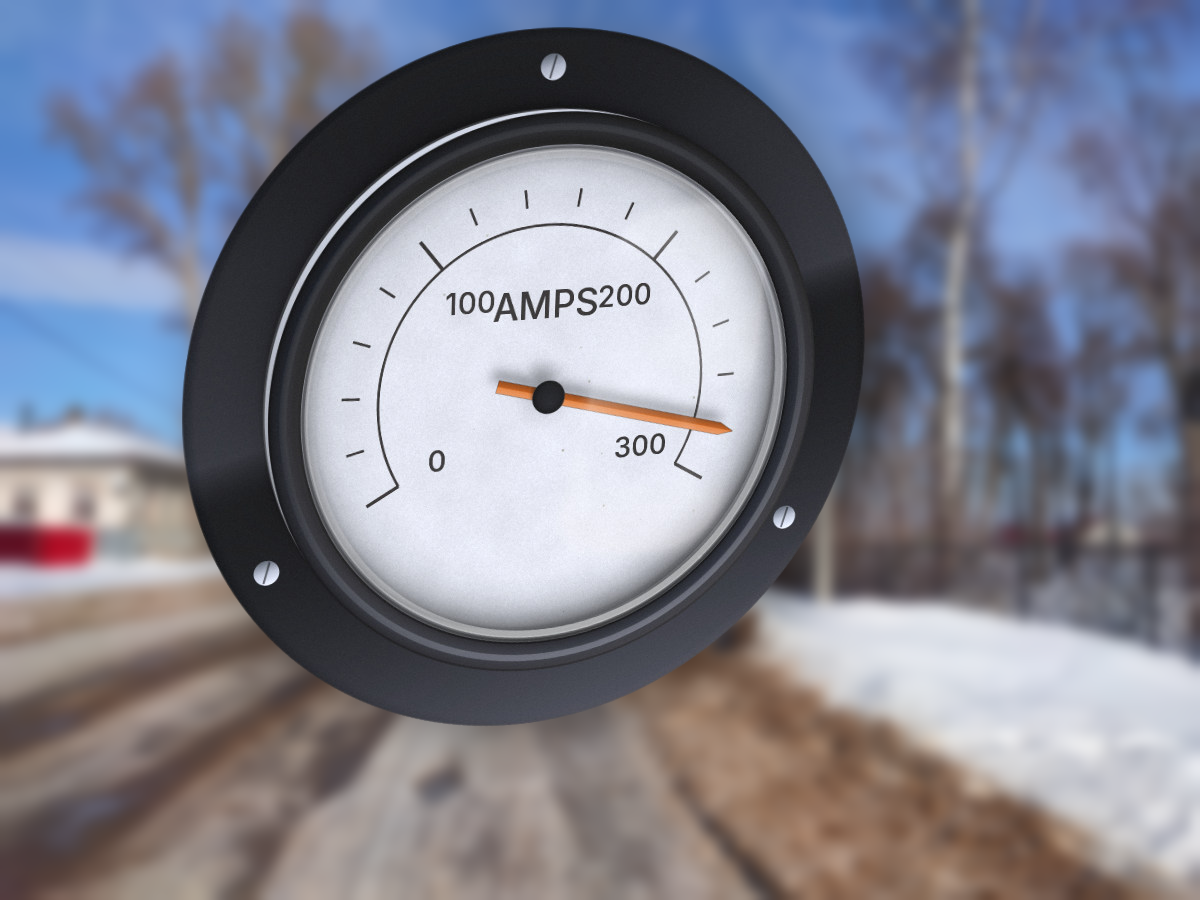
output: 280 A
